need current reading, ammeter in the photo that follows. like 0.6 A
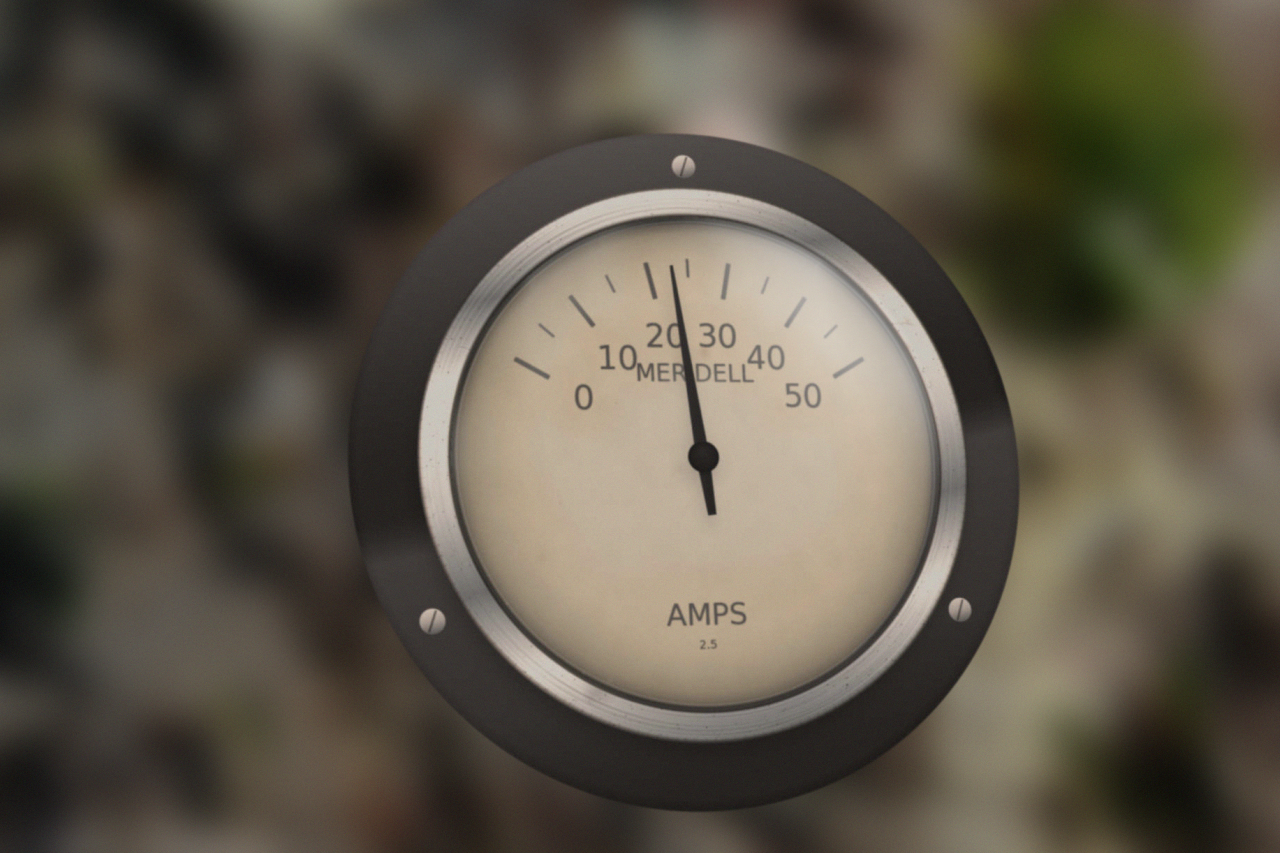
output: 22.5 A
